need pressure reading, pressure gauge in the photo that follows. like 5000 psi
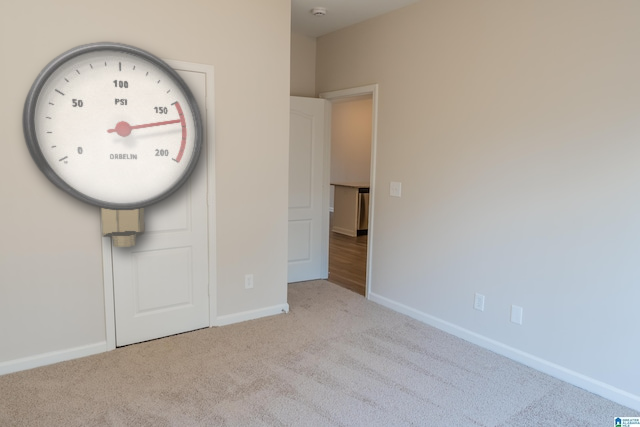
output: 165 psi
